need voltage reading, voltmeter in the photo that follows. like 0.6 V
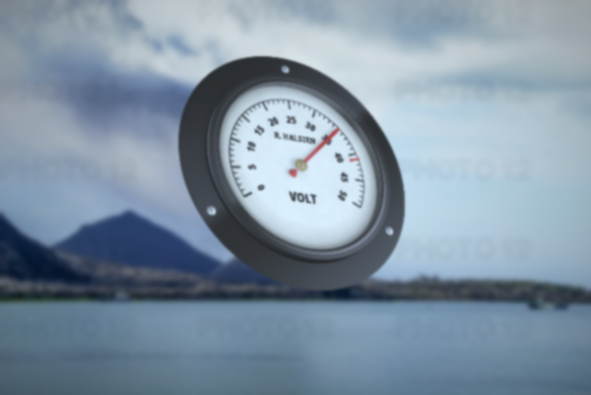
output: 35 V
